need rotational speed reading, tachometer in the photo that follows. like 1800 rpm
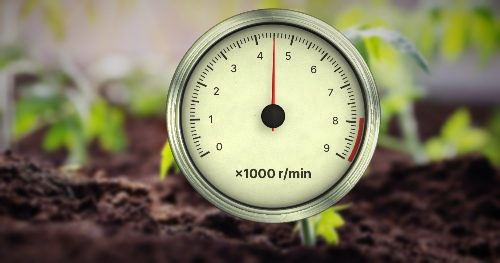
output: 4500 rpm
